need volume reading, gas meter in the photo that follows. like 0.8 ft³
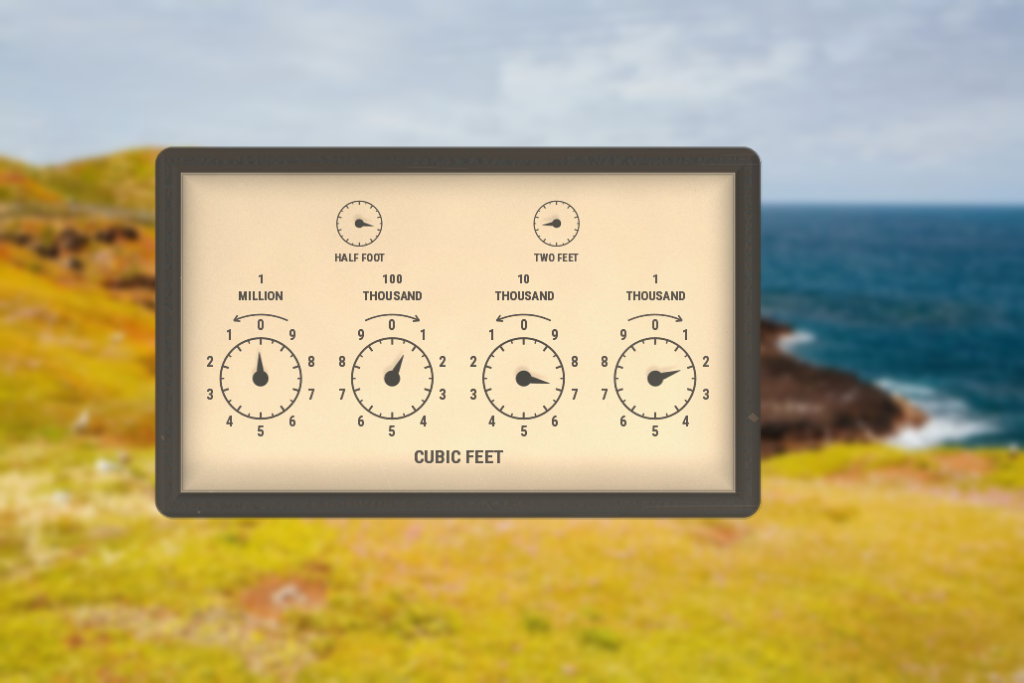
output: 7200 ft³
